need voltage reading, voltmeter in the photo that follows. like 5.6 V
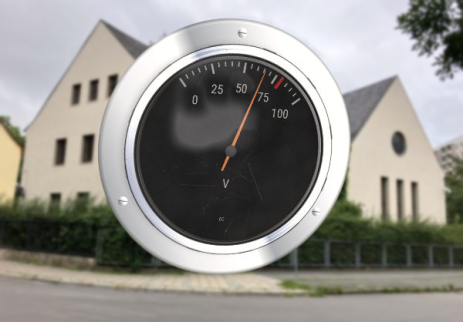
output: 65 V
